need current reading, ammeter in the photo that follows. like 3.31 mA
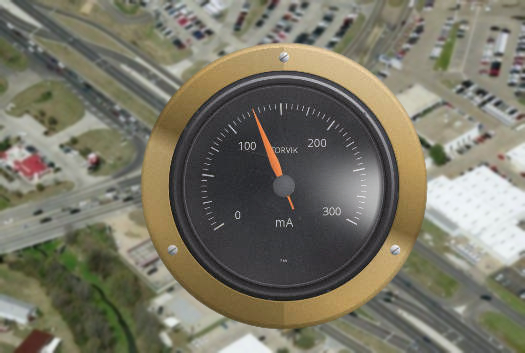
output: 125 mA
